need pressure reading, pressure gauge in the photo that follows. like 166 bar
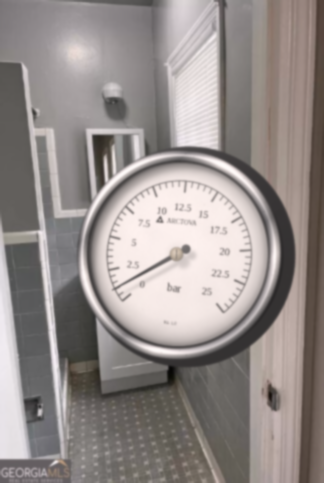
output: 1 bar
